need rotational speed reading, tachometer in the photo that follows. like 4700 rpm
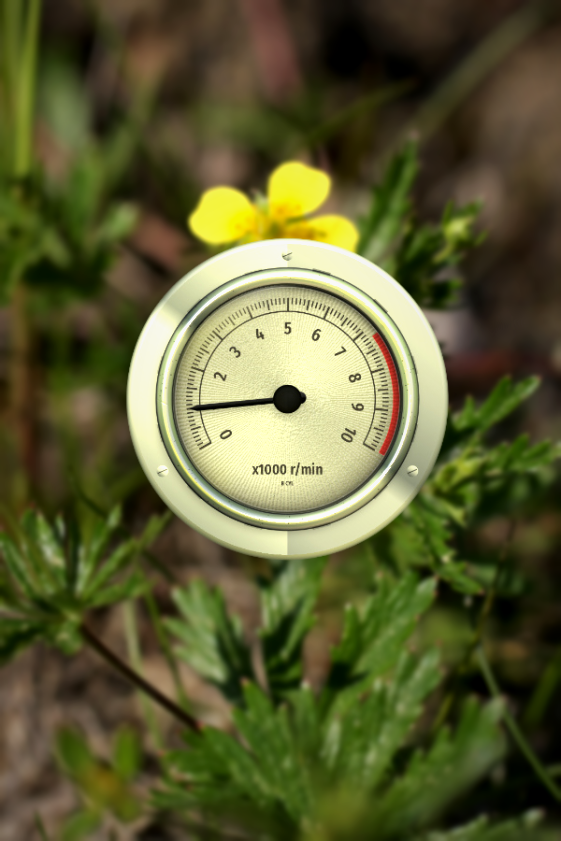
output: 1000 rpm
